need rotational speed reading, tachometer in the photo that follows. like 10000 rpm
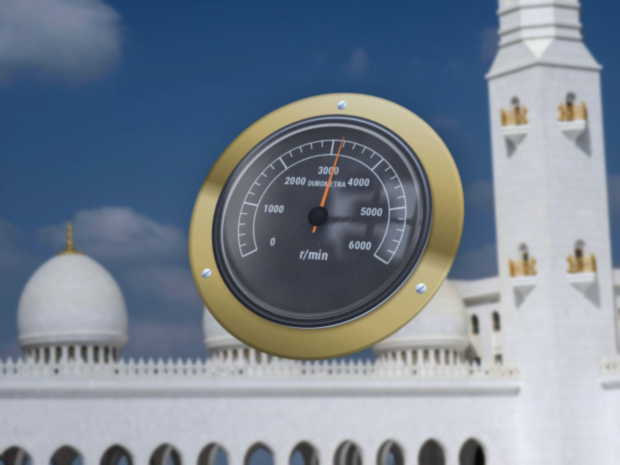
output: 3200 rpm
